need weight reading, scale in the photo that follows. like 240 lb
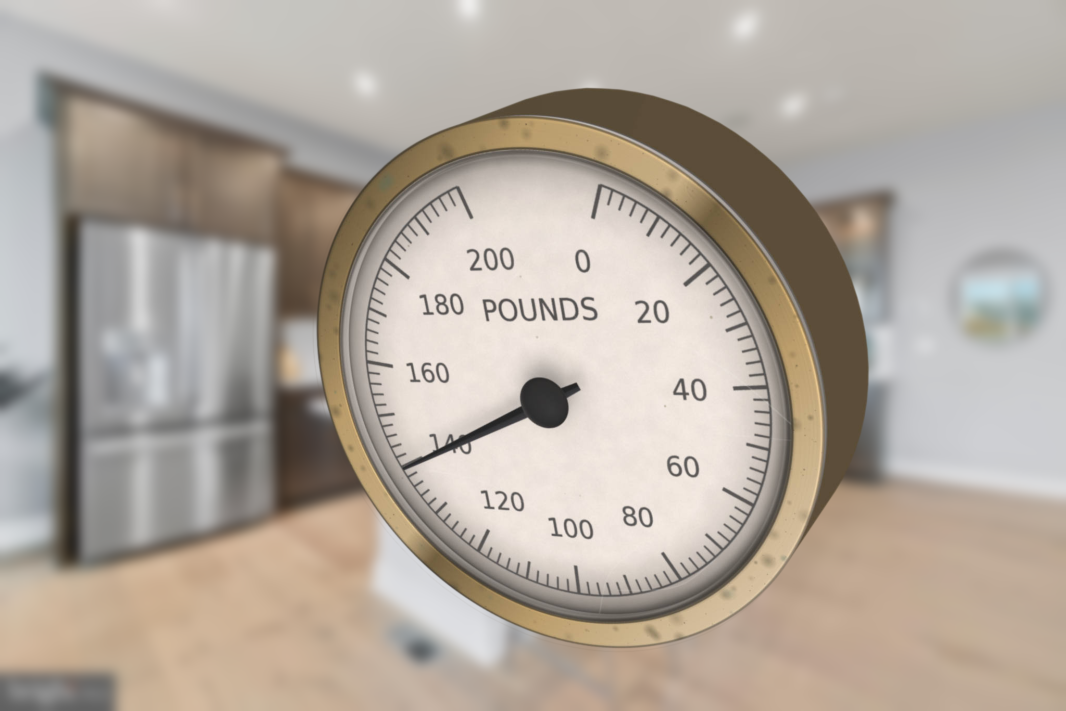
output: 140 lb
